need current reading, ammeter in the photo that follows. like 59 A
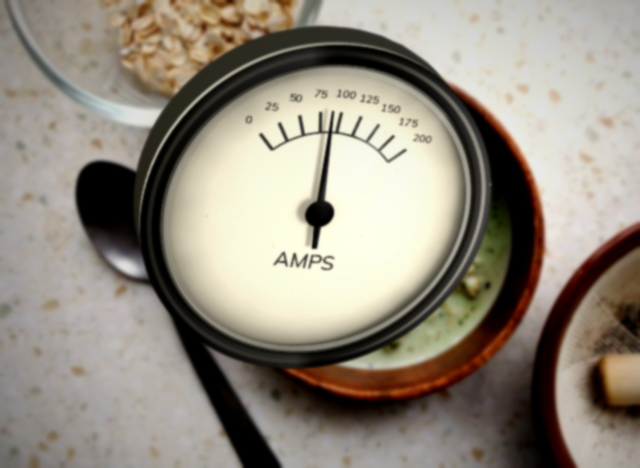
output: 87.5 A
